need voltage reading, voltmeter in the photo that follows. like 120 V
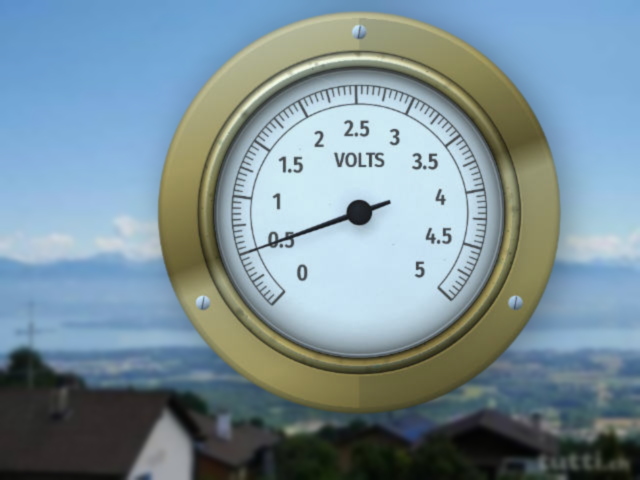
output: 0.5 V
